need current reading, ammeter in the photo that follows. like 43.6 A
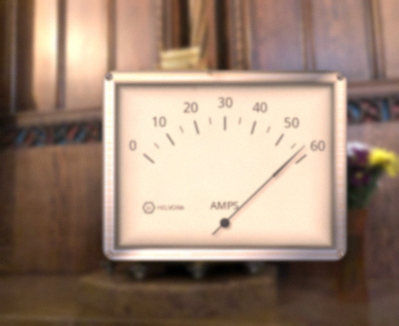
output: 57.5 A
